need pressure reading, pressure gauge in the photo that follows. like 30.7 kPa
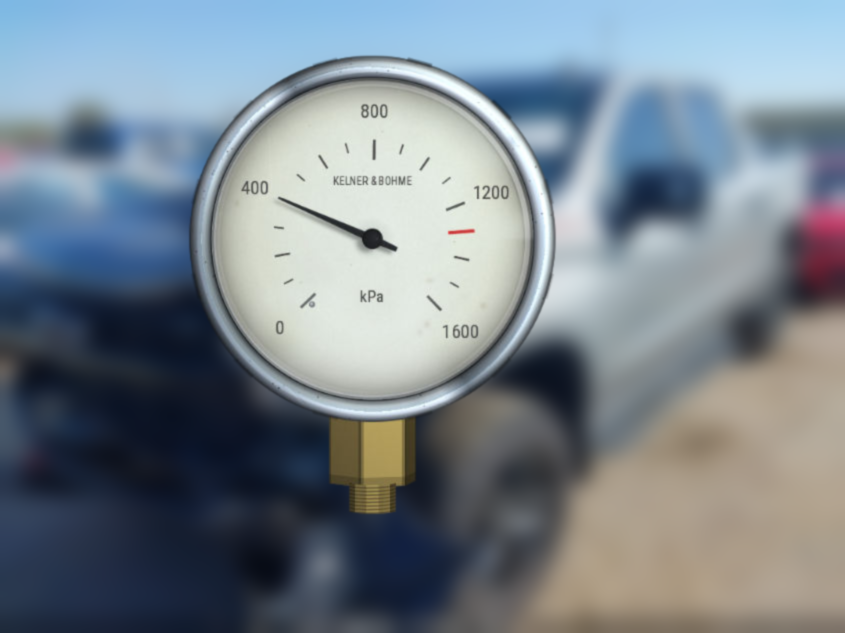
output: 400 kPa
